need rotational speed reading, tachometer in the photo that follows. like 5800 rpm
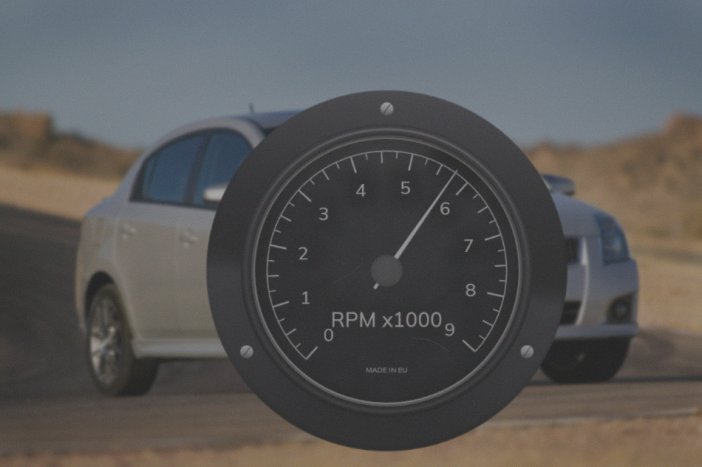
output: 5750 rpm
